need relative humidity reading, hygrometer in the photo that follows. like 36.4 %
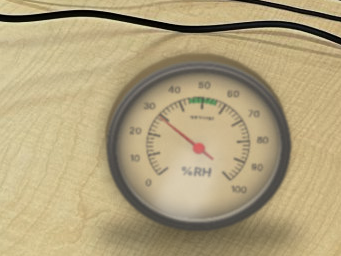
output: 30 %
